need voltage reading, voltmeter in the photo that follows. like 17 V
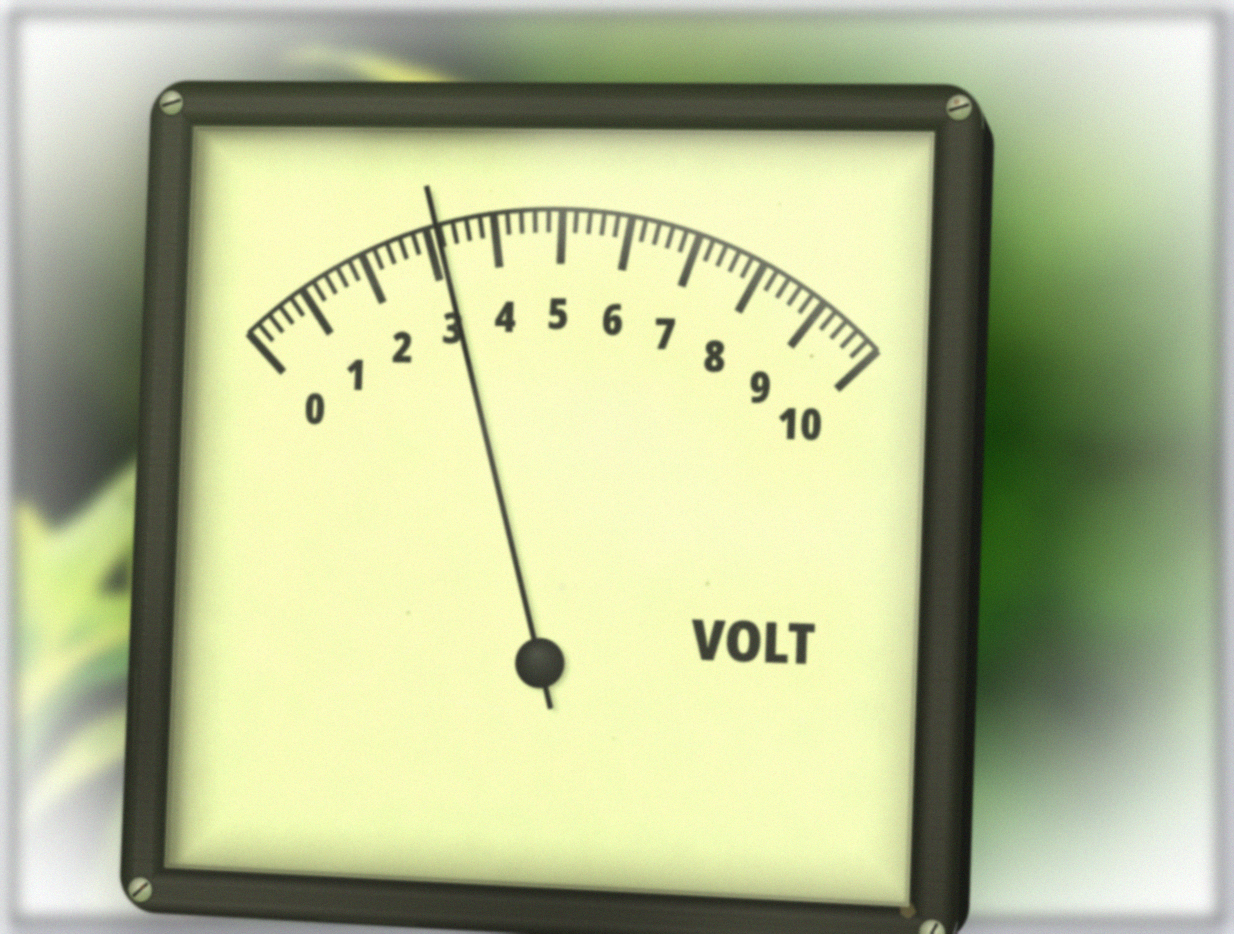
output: 3.2 V
